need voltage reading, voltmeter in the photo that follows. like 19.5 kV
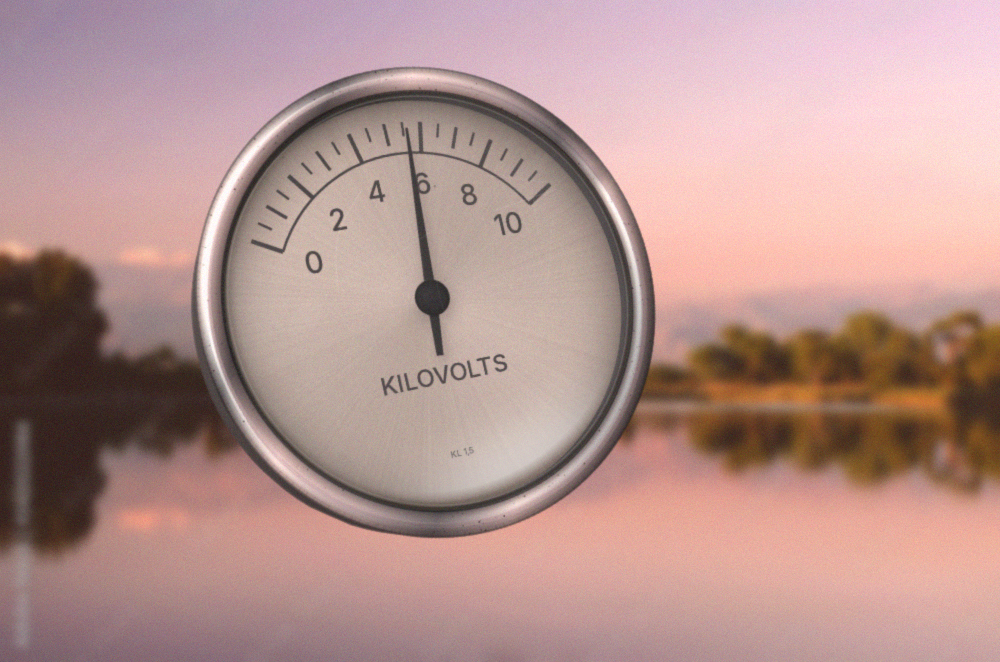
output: 5.5 kV
